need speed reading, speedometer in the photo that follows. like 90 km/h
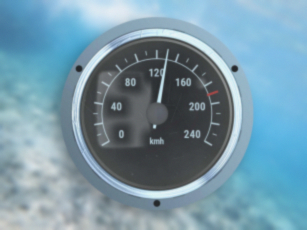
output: 130 km/h
